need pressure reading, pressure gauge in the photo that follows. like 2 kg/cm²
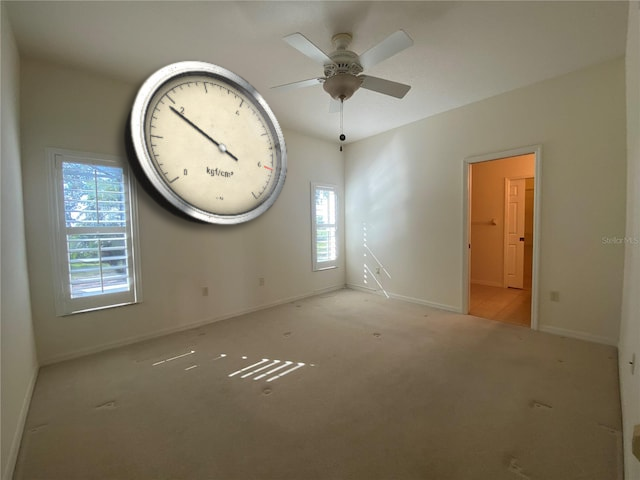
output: 1.8 kg/cm²
